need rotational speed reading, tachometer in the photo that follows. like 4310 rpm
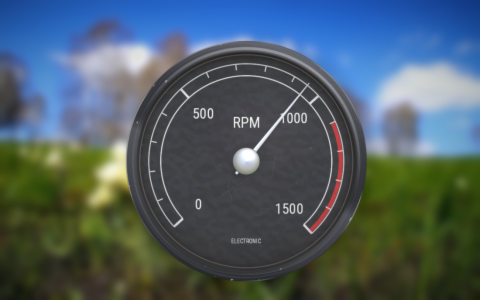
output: 950 rpm
